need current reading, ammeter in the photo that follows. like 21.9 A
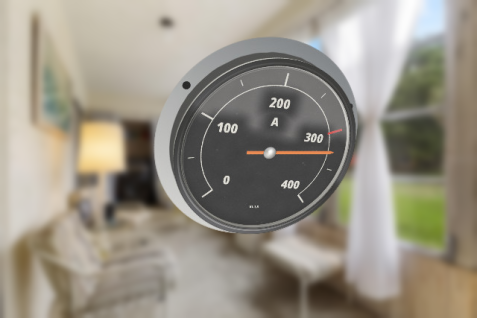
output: 325 A
